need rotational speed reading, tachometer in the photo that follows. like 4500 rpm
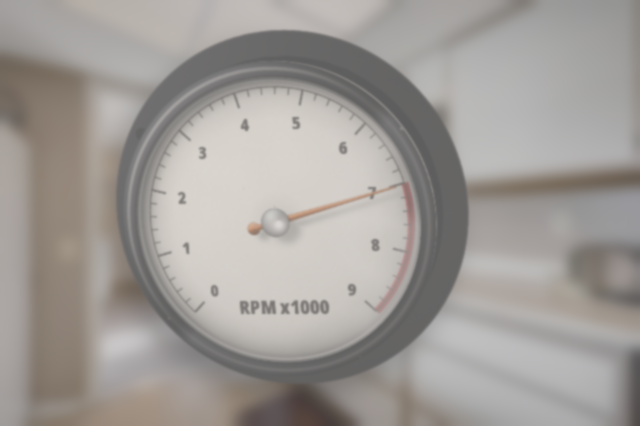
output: 7000 rpm
